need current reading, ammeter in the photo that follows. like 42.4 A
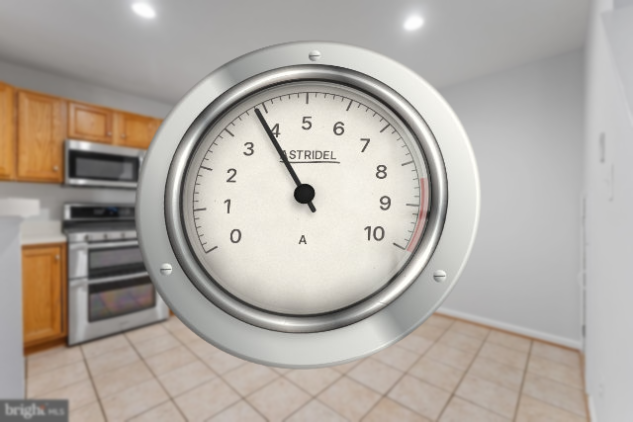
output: 3.8 A
